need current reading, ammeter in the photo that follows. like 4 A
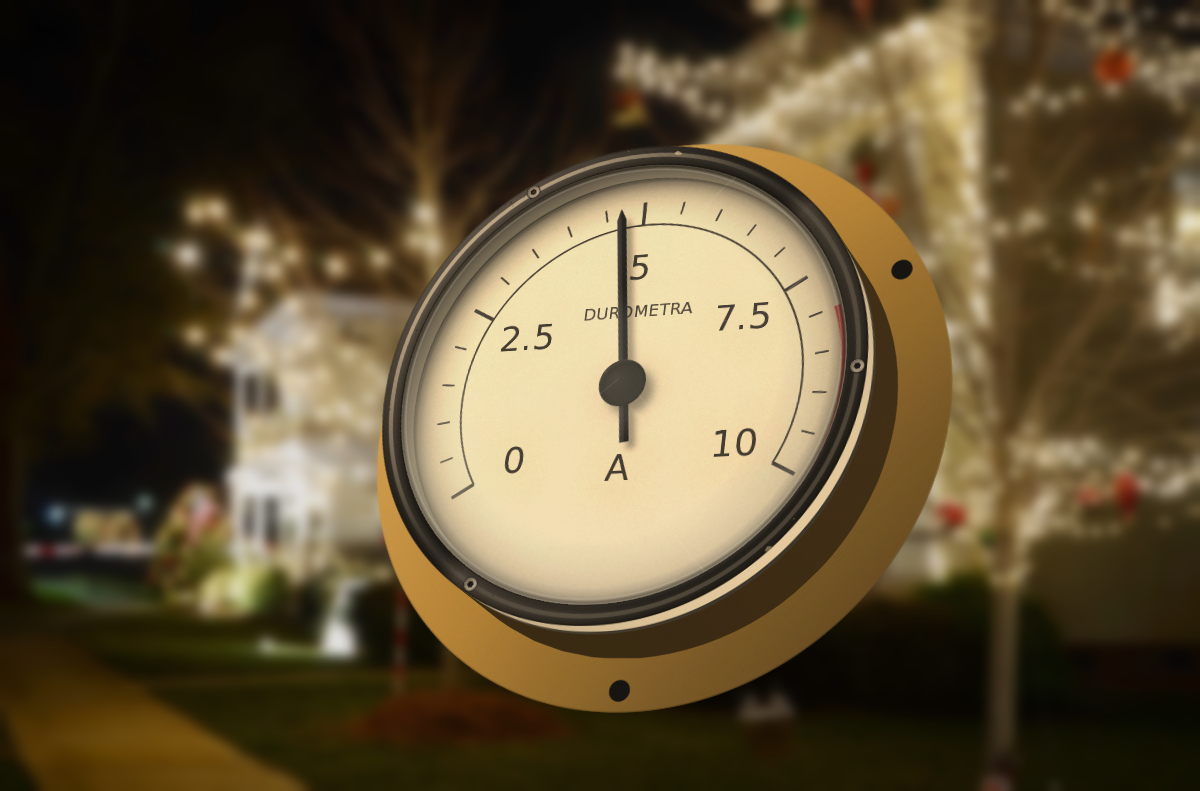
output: 4.75 A
